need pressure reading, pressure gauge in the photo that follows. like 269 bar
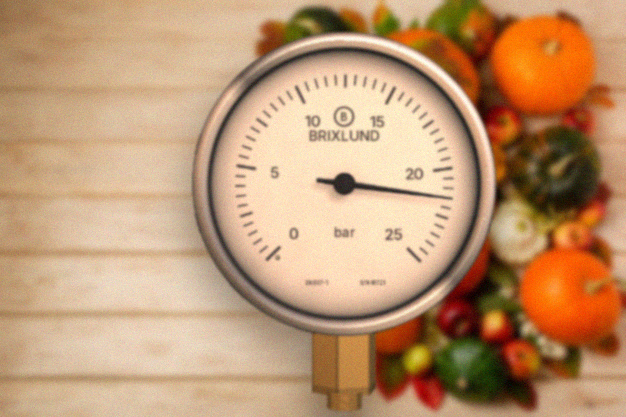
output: 21.5 bar
